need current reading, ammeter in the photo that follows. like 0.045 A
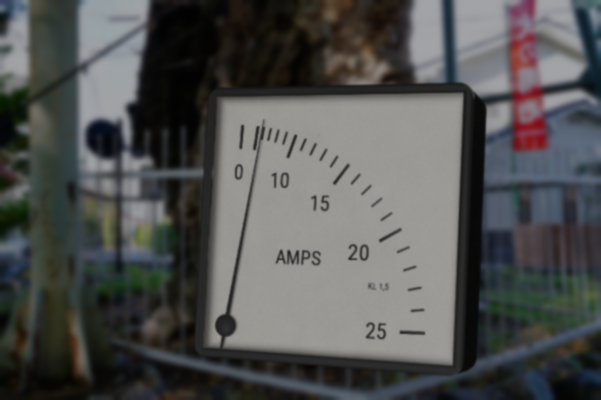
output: 6 A
